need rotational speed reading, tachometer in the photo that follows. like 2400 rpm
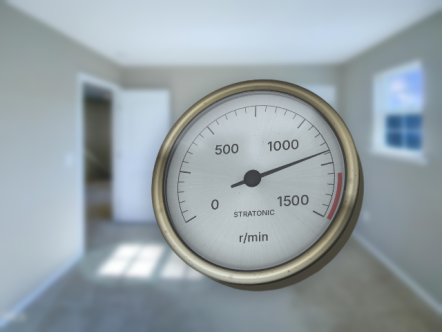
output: 1200 rpm
